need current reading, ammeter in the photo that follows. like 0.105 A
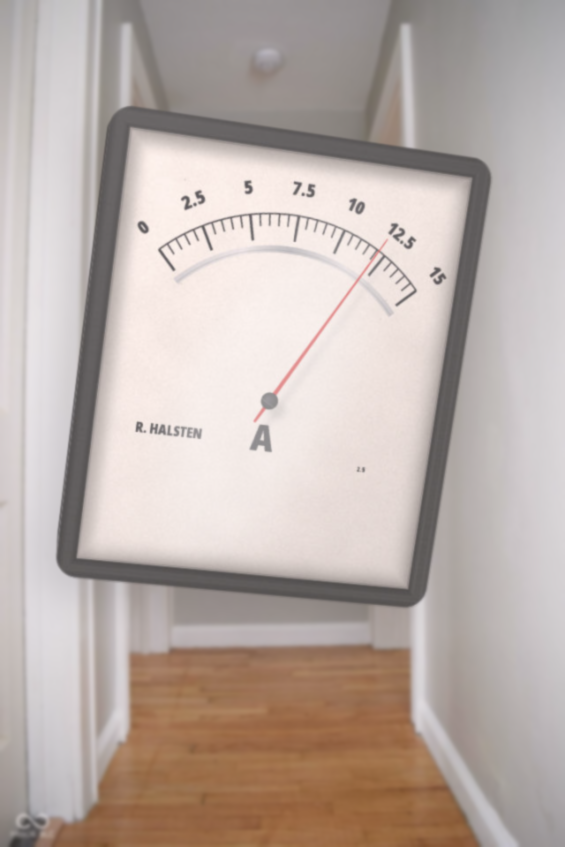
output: 12 A
